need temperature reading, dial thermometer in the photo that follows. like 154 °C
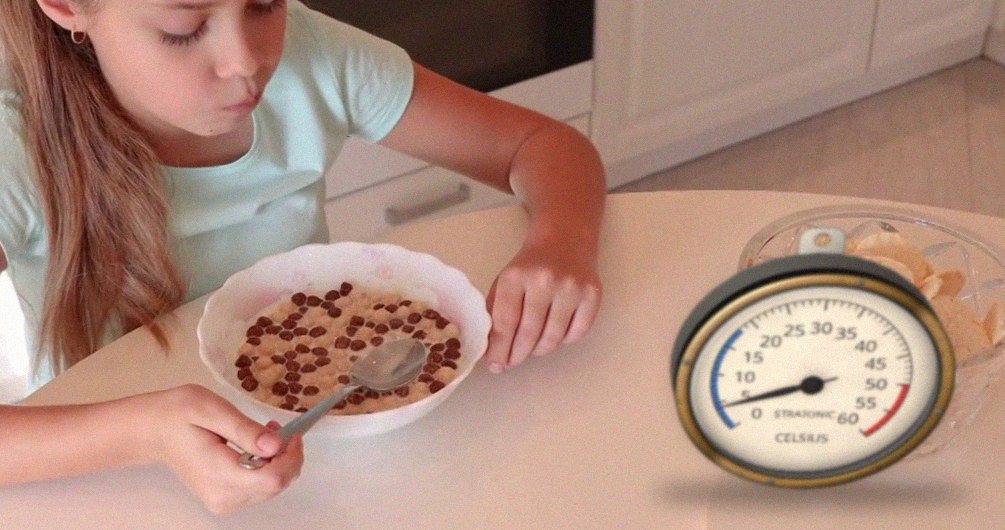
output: 5 °C
